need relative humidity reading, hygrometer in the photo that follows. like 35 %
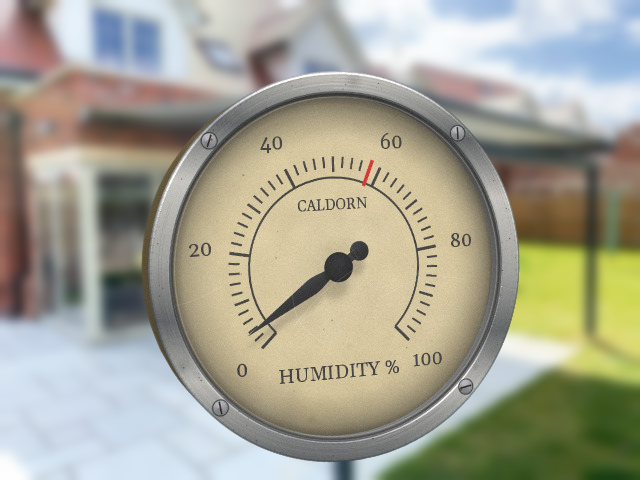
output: 4 %
